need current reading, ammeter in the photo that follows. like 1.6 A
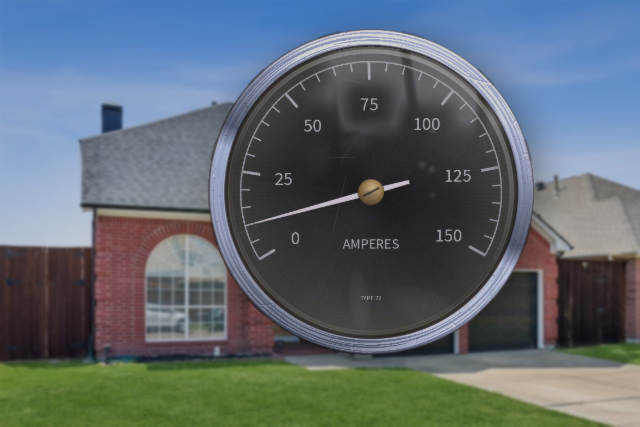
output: 10 A
